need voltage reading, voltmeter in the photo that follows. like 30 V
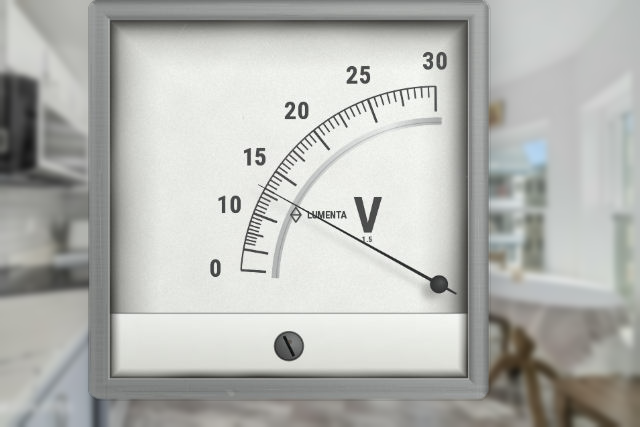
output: 13 V
